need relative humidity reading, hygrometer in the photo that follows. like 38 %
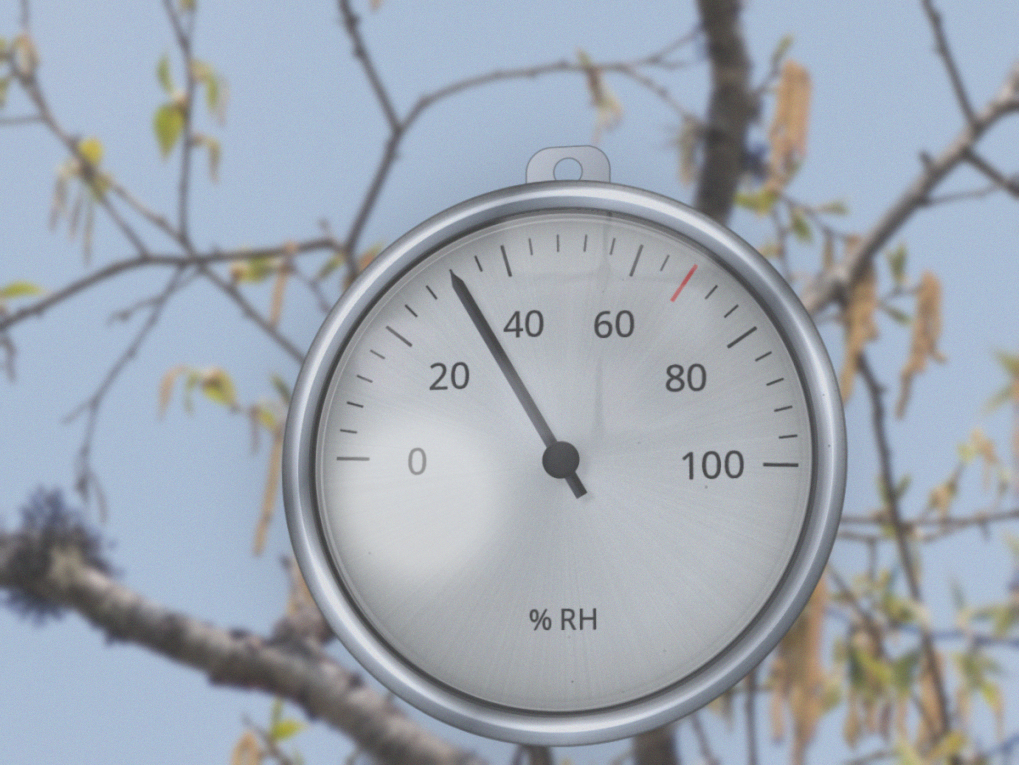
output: 32 %
